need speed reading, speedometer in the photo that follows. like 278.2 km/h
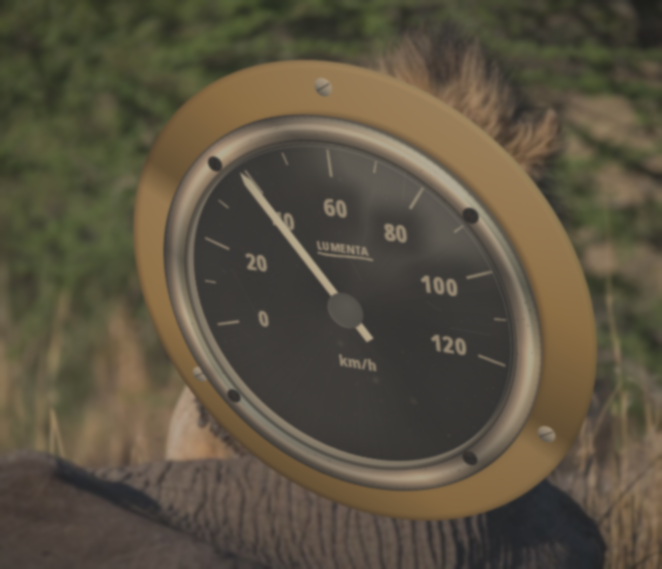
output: 40 km/h
